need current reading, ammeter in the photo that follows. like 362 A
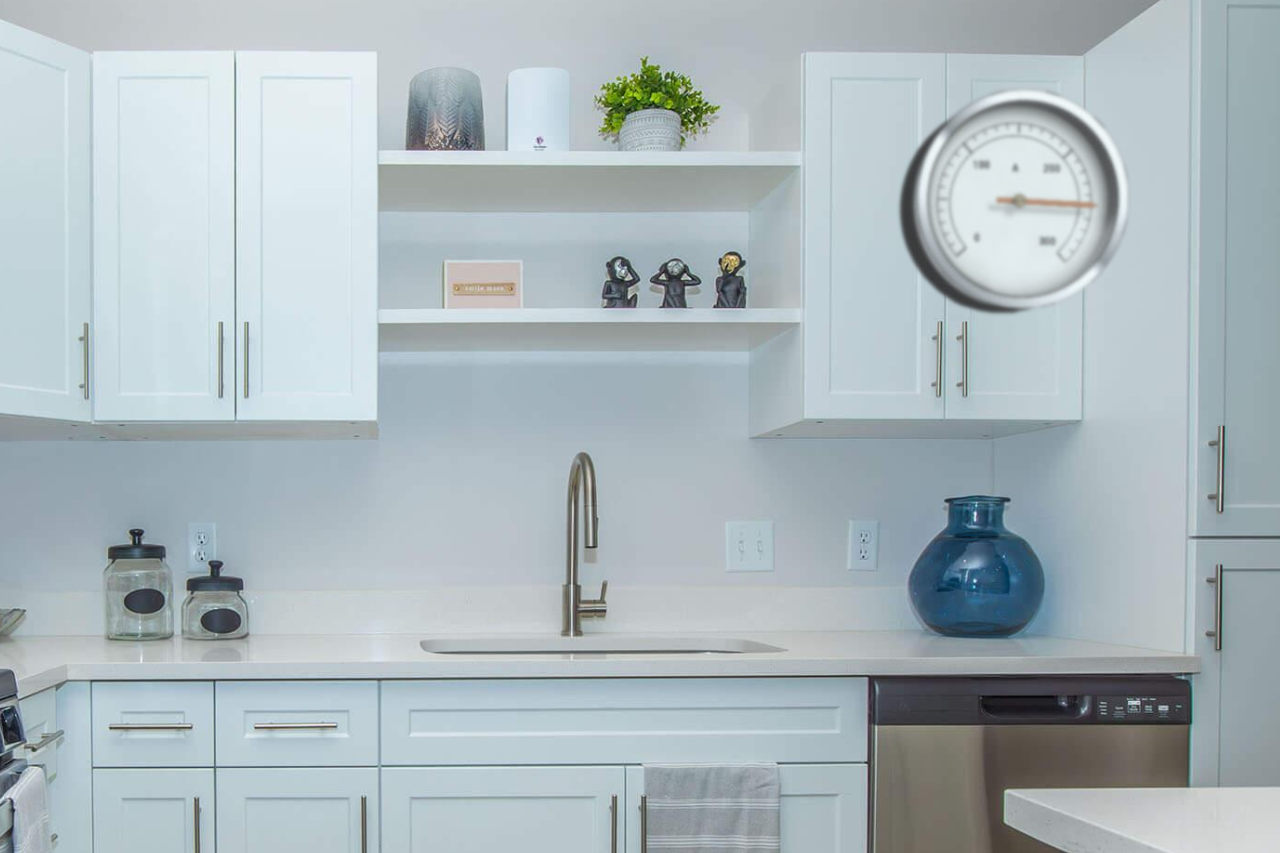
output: 250 A
